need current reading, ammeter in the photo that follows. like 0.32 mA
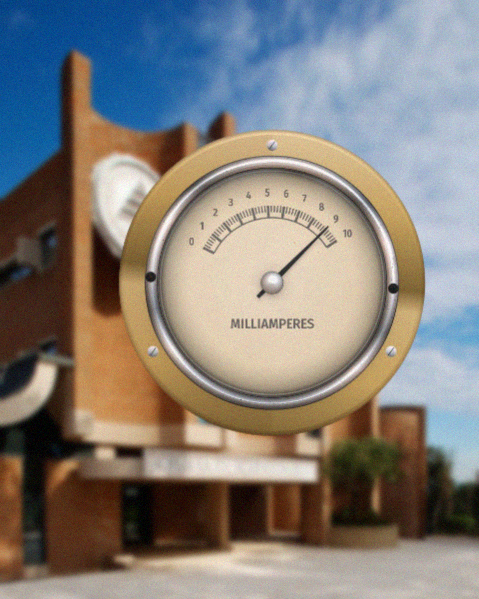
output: 9 mA
